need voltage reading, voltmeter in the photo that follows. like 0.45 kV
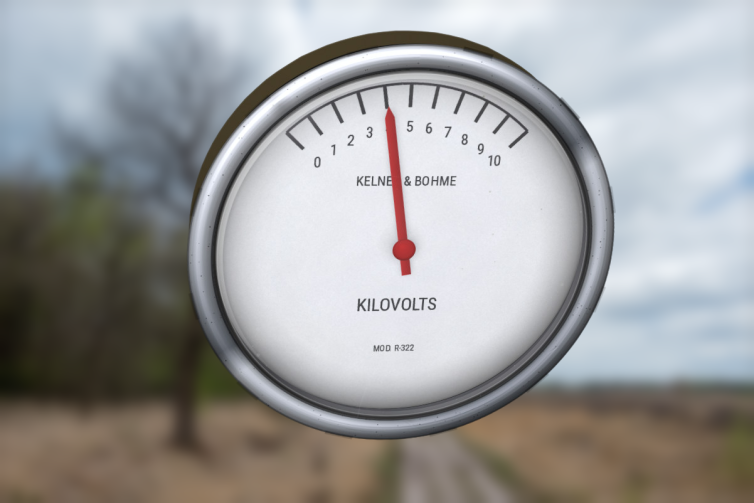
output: 4 kV
